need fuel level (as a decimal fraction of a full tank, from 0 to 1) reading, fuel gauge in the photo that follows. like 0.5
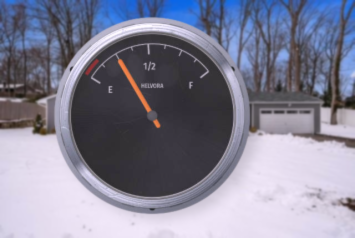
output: 0.25
